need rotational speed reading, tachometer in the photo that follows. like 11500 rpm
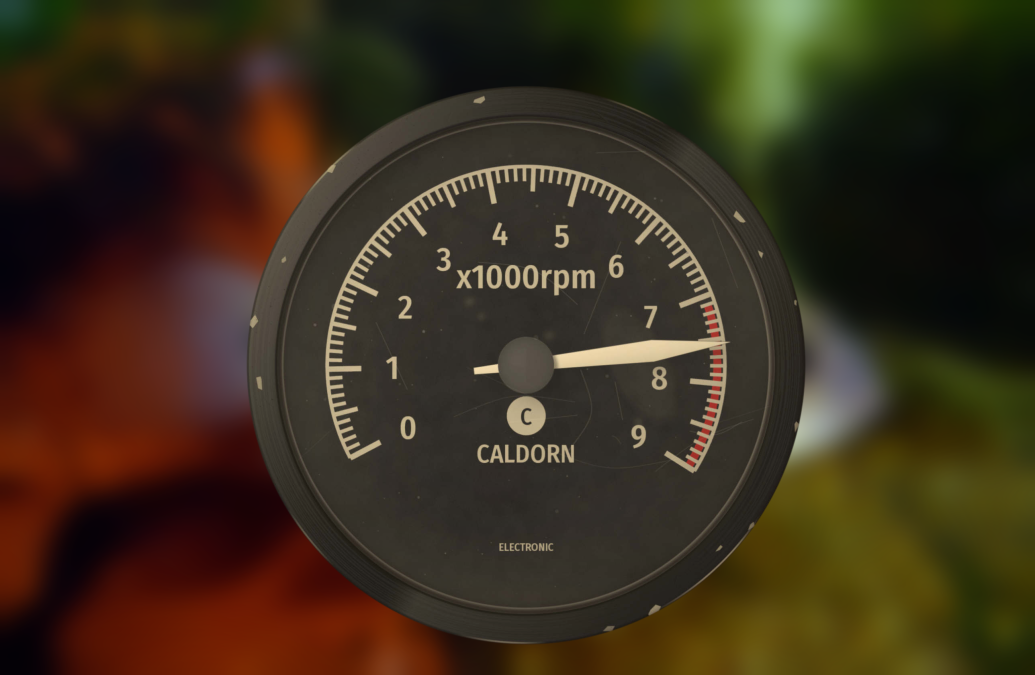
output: 7550 rpm
